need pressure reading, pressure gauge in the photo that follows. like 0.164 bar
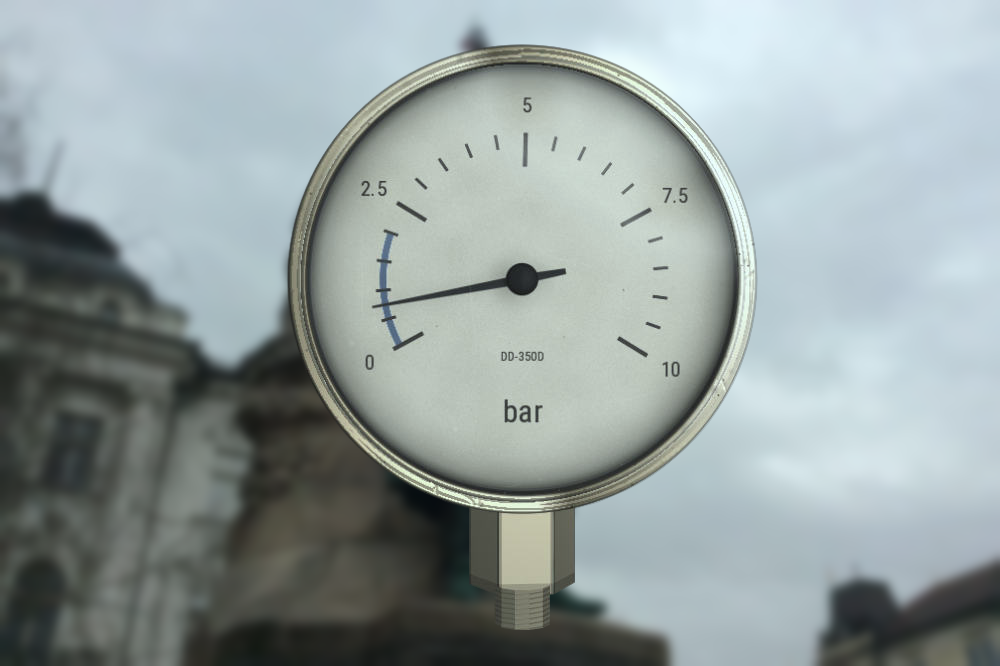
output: 0.75 bar
